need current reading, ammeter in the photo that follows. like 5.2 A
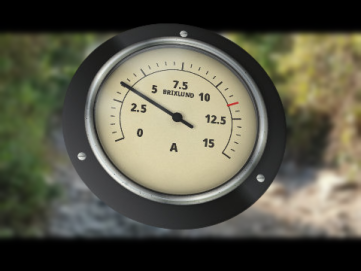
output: 3.5 A
